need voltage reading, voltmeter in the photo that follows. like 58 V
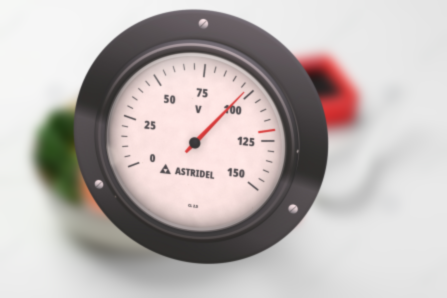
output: 97.5 V
